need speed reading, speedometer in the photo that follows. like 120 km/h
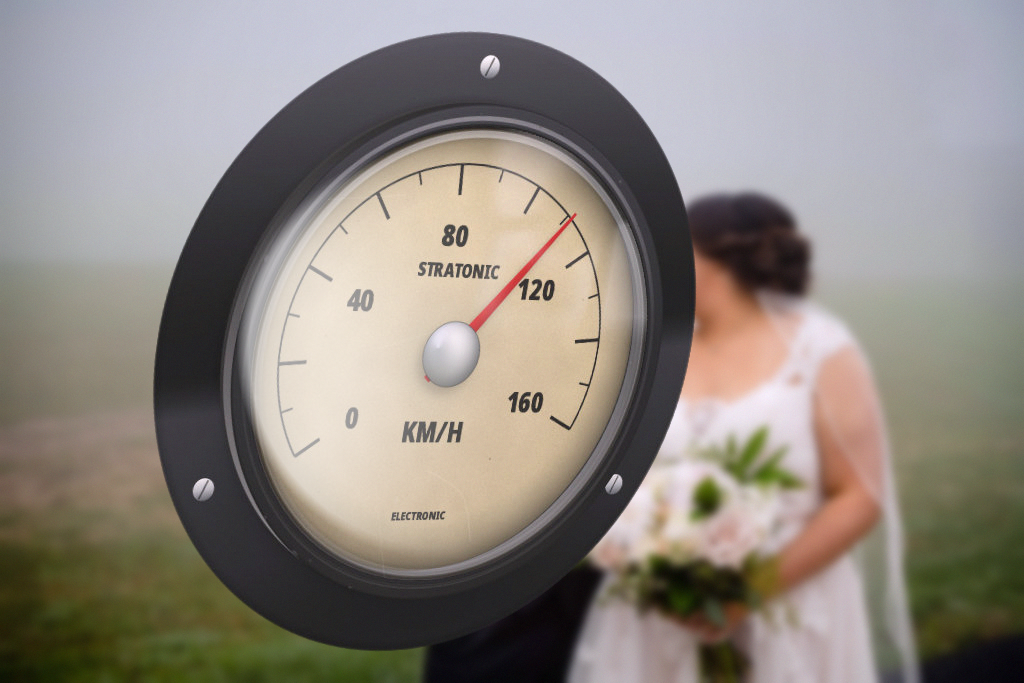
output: 110 km/h
